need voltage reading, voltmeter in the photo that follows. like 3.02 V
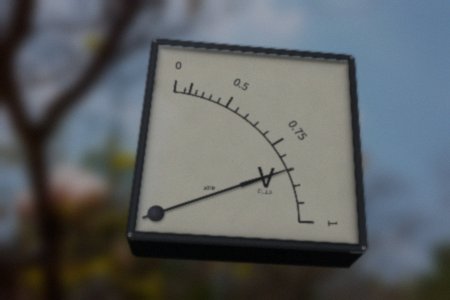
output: 0.85 V
